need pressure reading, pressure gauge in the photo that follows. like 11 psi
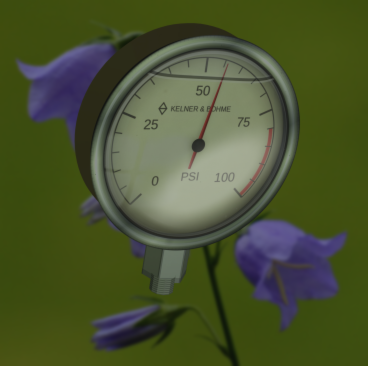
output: 55 psi
